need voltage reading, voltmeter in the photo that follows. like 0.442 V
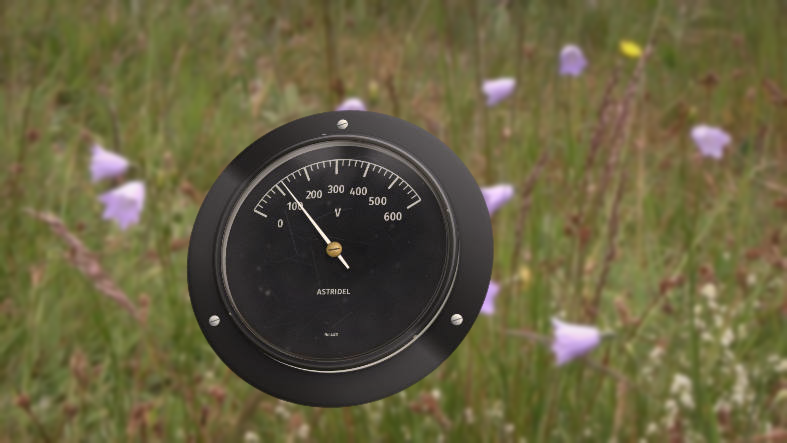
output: 120 V
